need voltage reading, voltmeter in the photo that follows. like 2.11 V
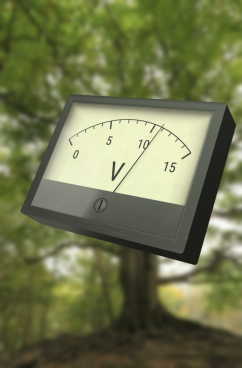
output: 11 V
